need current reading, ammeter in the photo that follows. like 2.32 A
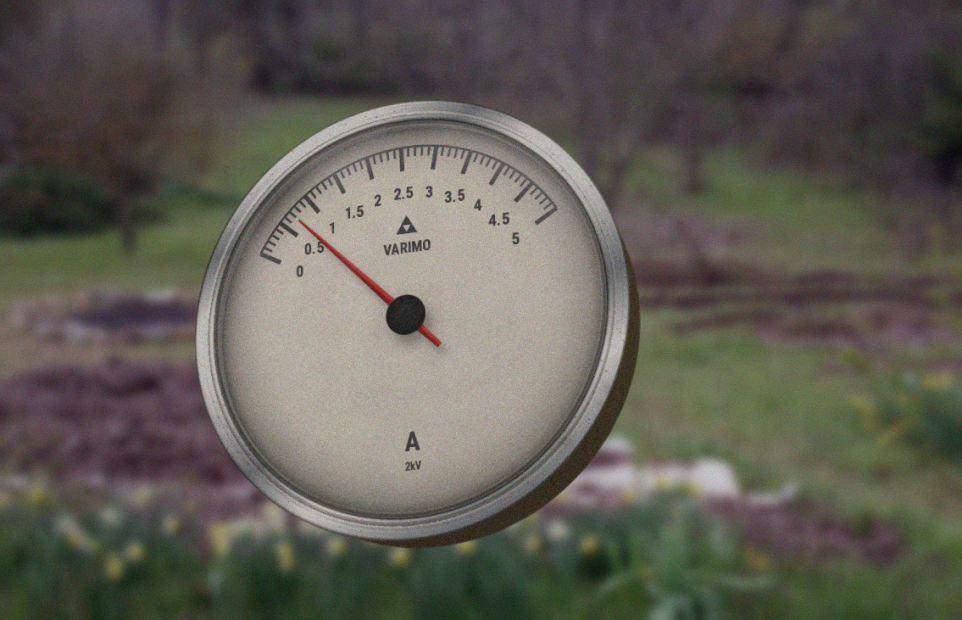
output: 0.7 A
